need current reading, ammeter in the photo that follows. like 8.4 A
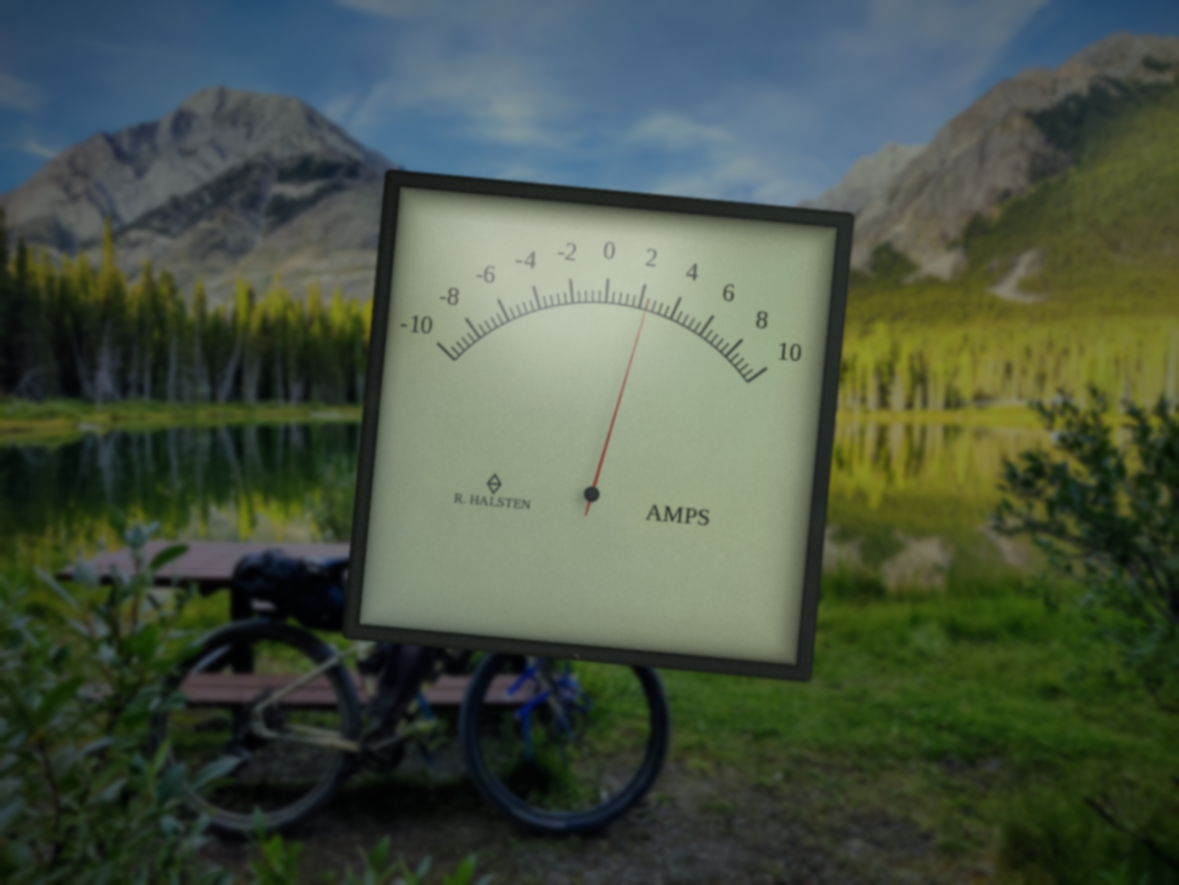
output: 2.4 A
